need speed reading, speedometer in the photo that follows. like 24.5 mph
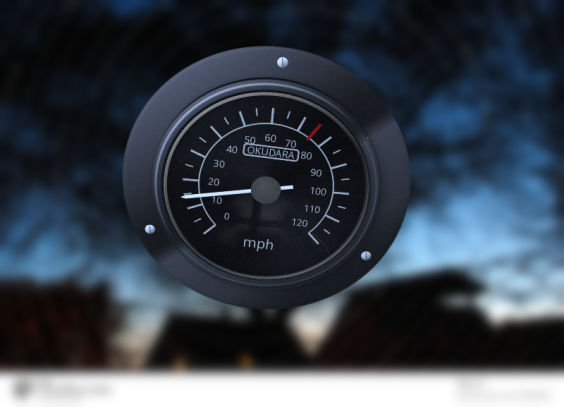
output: 15 mph
